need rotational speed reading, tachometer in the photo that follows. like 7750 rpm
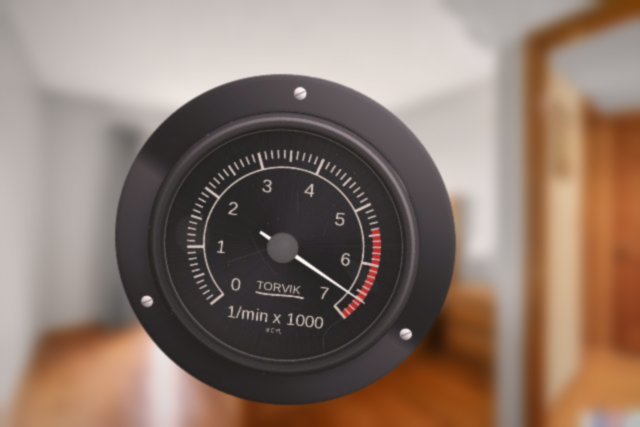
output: 6600 rpm
